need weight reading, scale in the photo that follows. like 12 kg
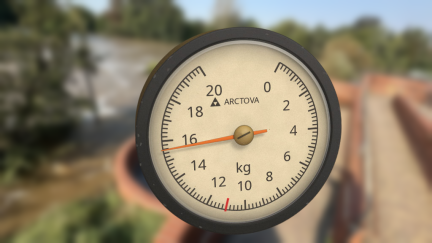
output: 15.6 kg
